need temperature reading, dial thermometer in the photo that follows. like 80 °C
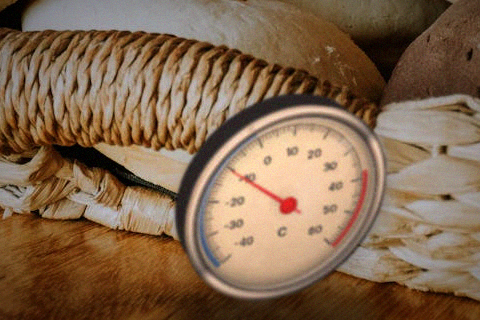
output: -10 °C
